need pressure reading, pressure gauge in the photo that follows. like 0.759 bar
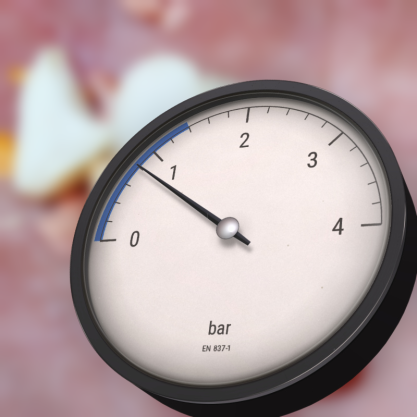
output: 0.8 bar
